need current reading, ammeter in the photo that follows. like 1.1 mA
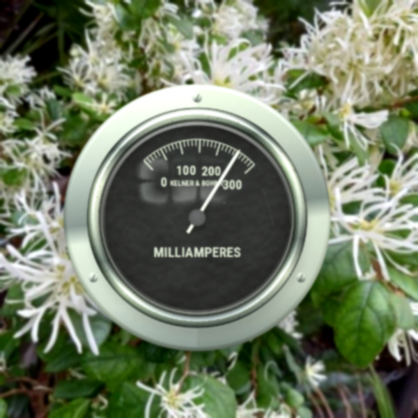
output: 250 mA
